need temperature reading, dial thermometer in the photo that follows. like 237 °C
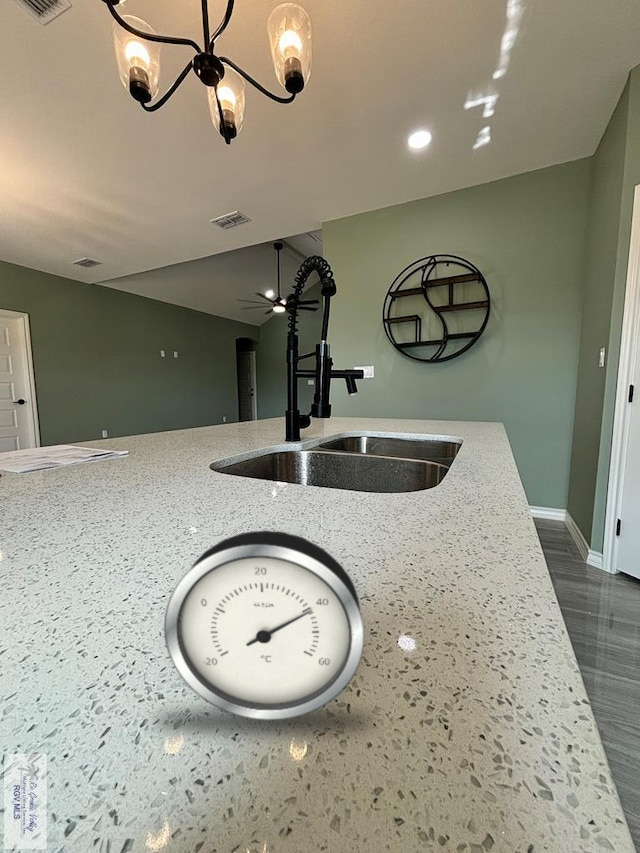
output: 40 °C
